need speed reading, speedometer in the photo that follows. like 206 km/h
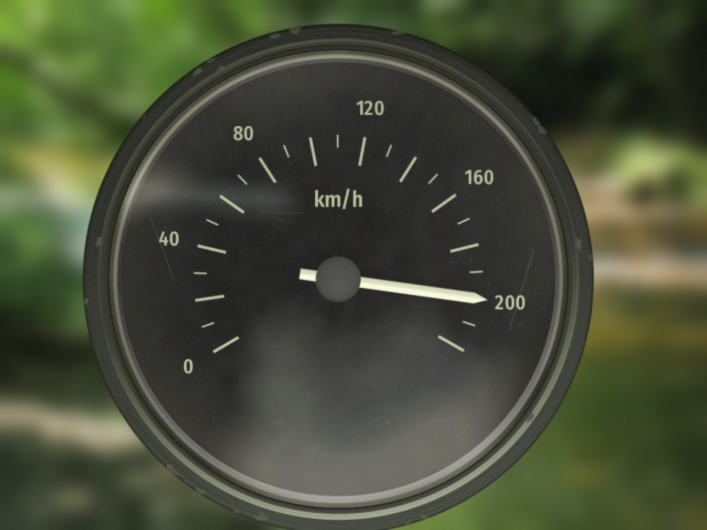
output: 200 km/h
